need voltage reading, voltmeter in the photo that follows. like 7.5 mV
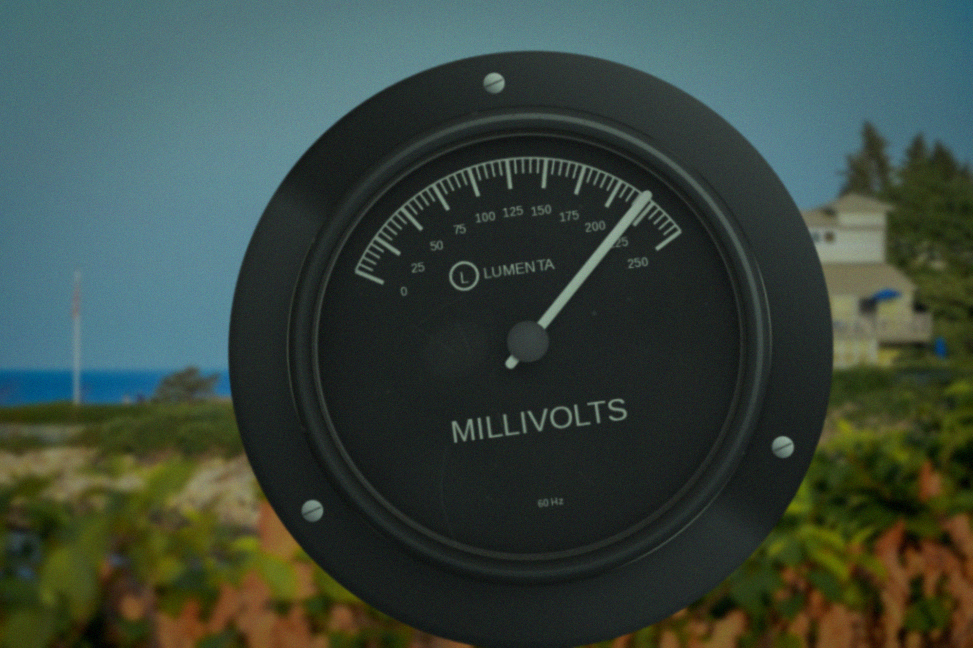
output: 220 mV
